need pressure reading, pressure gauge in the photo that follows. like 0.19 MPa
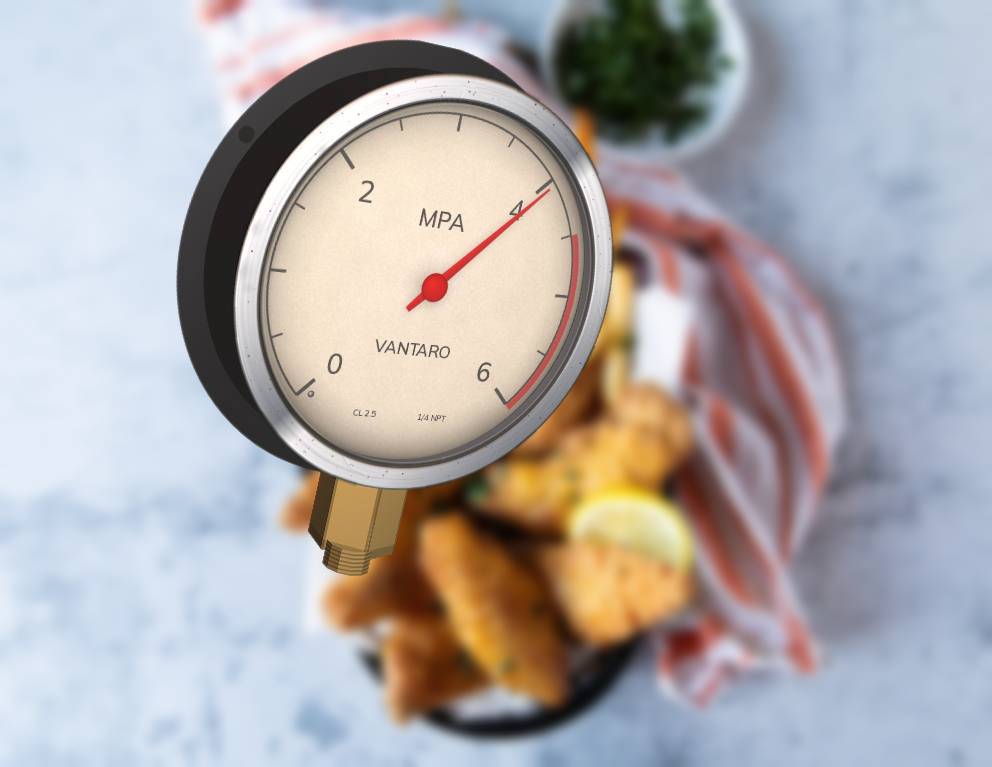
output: 4 MPa
